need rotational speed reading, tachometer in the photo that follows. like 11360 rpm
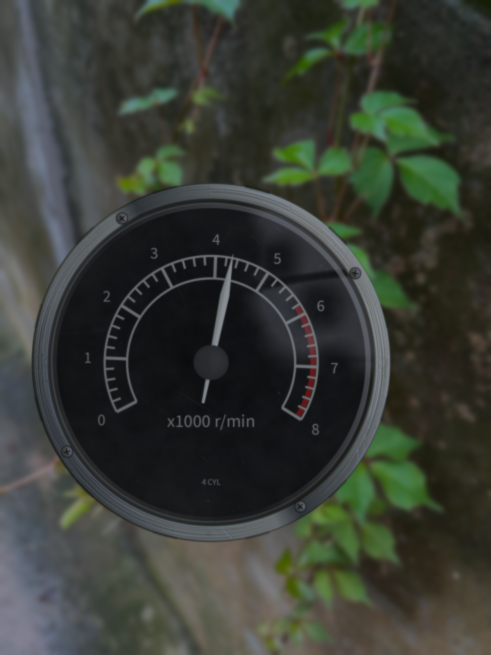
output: 4300 rpm
